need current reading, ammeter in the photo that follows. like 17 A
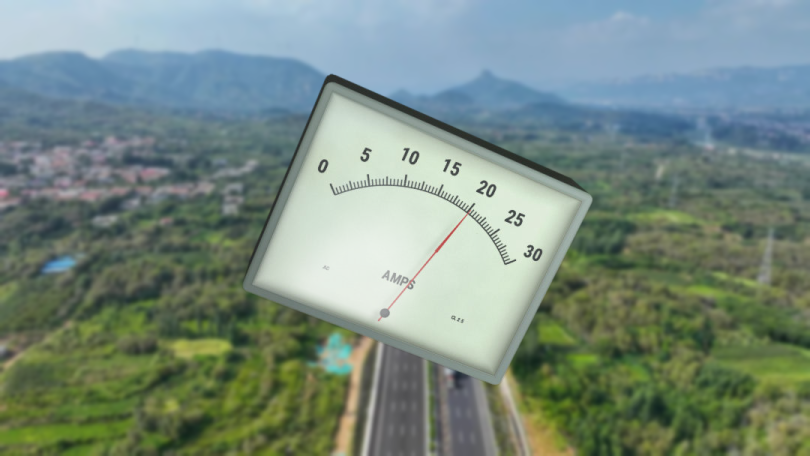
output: 20 A
